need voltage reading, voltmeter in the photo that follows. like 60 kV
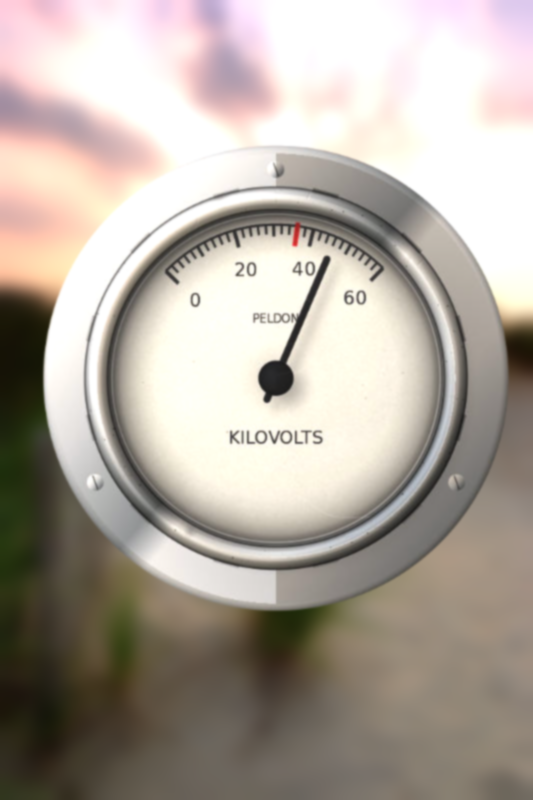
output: 46 kV
